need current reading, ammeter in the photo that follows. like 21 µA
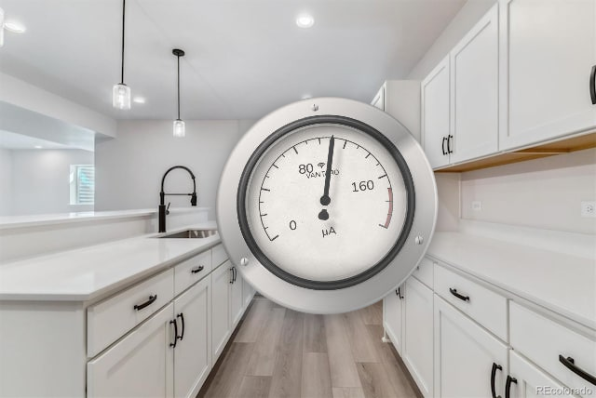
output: 110 µA
